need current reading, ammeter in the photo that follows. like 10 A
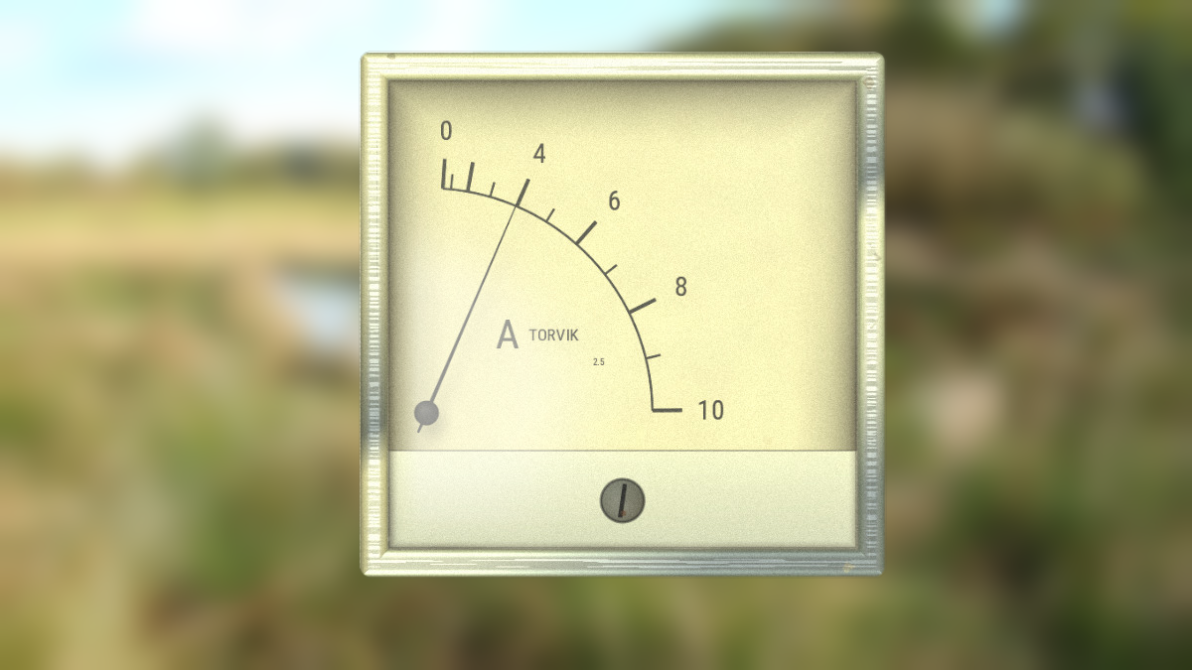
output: 4 A
